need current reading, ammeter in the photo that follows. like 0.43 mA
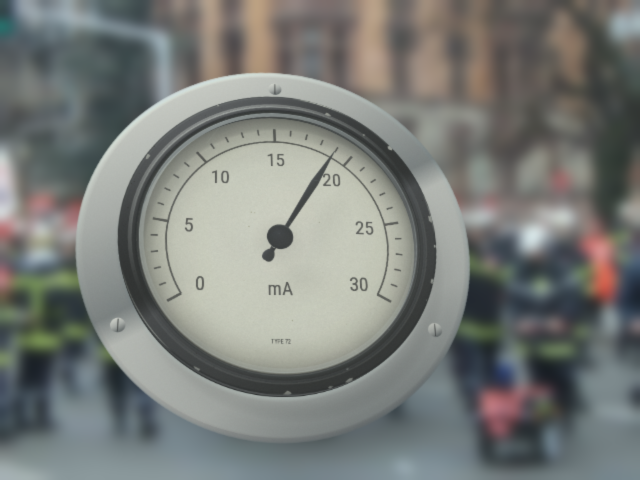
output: 19 mA
